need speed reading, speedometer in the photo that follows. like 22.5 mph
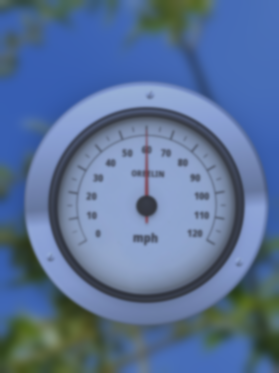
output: 60 mph
